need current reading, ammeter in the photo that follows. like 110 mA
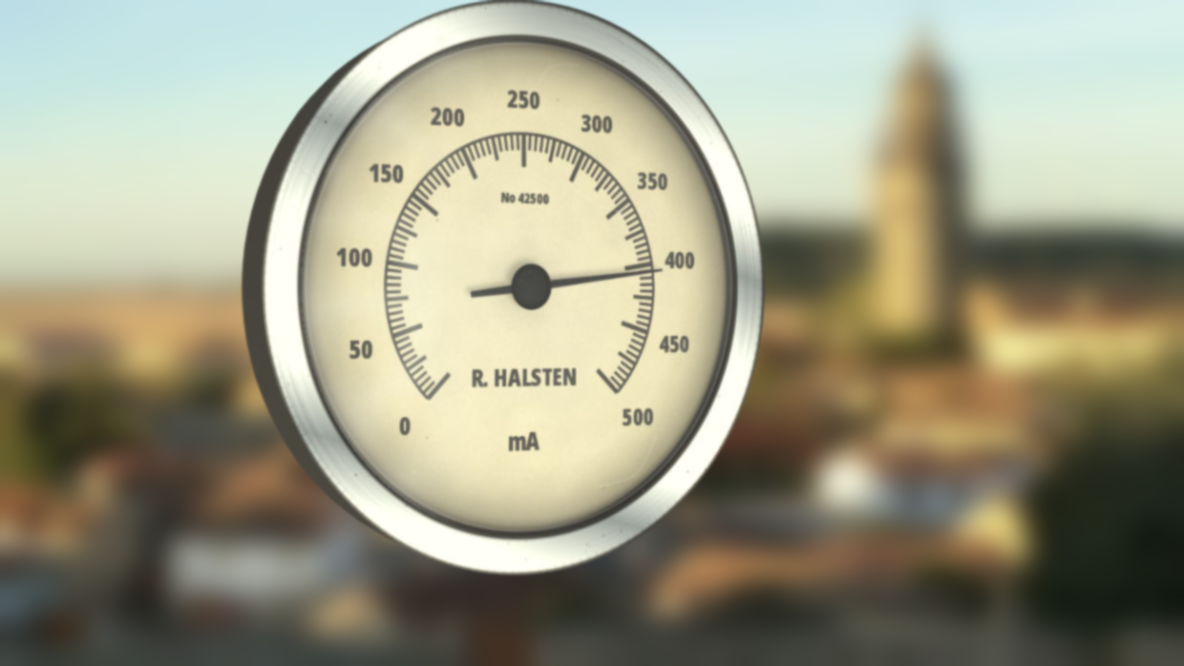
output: 405 mA
